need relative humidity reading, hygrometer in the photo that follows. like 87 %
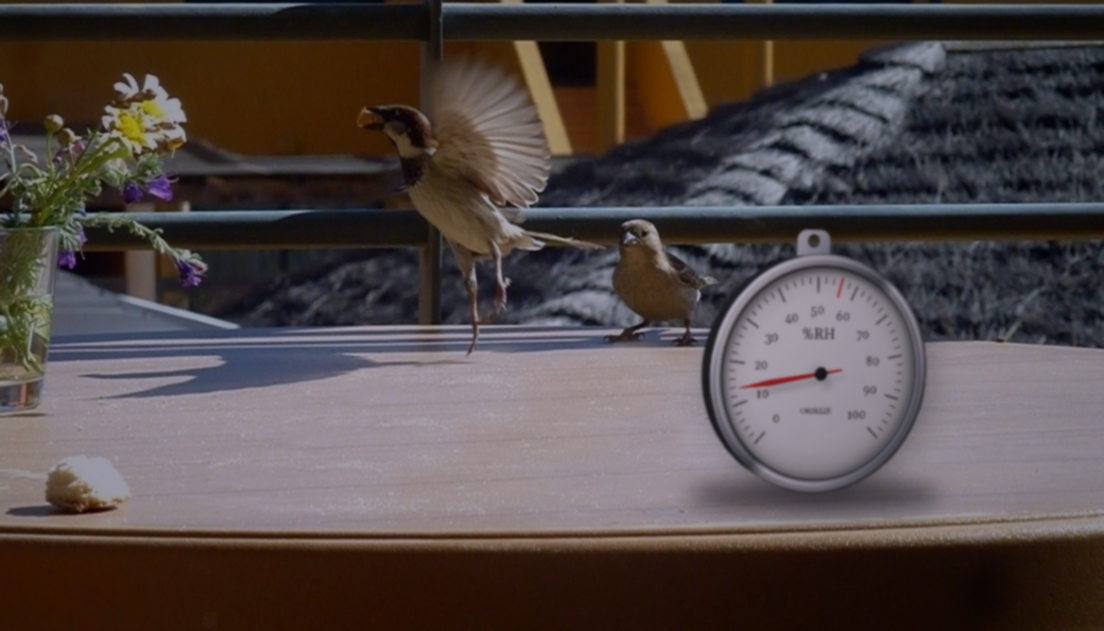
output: 14 %
